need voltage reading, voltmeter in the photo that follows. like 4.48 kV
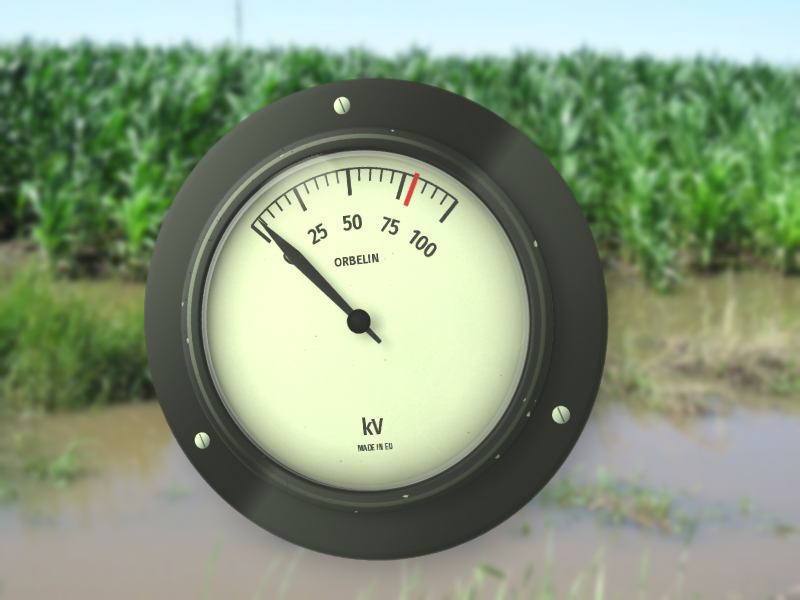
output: 5 kV
